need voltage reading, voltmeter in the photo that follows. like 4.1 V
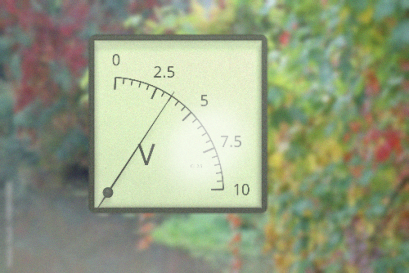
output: 3.5 V
